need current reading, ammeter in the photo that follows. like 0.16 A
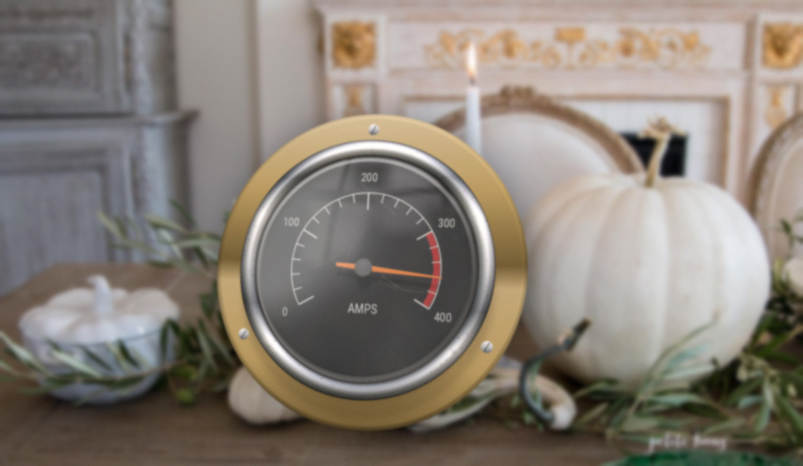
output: 360 A
